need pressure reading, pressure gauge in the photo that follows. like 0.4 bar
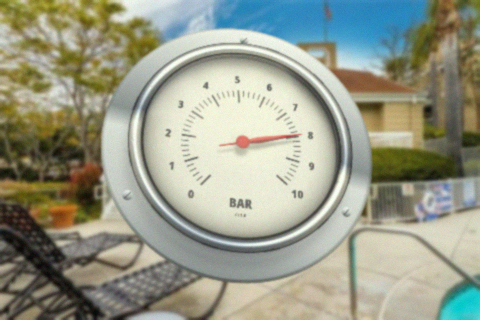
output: 8 bar
